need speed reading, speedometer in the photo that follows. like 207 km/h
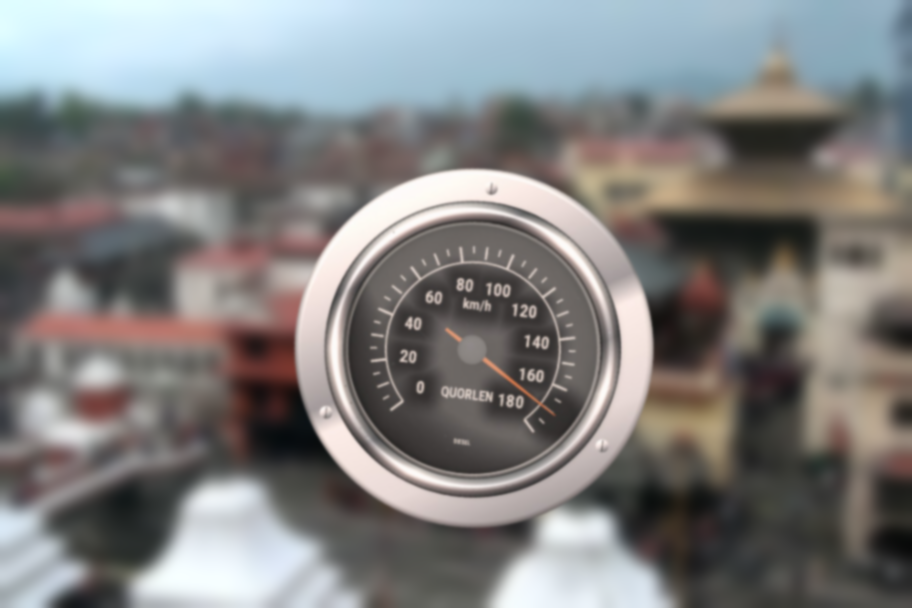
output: 170 km/h
